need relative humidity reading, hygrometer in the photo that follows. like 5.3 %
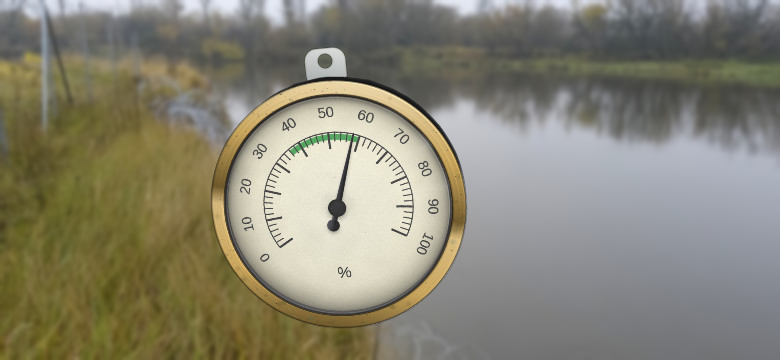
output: 58 %
